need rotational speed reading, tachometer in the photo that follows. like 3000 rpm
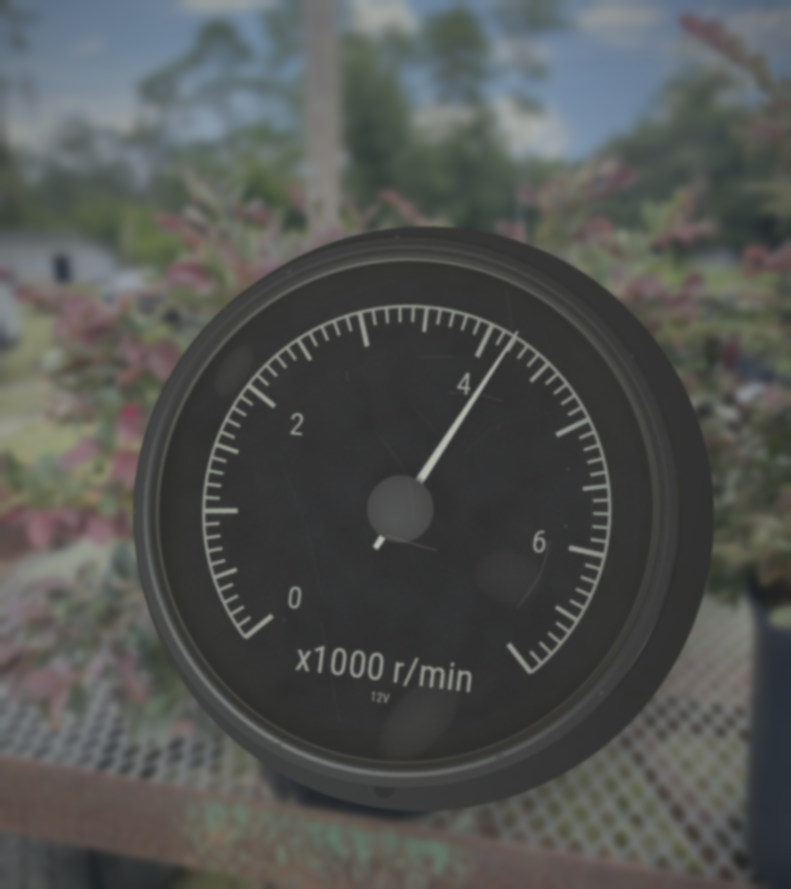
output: 4200 rpm
